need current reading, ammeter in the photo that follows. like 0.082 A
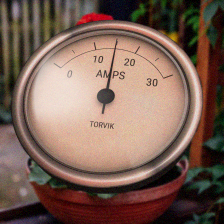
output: 15 A
